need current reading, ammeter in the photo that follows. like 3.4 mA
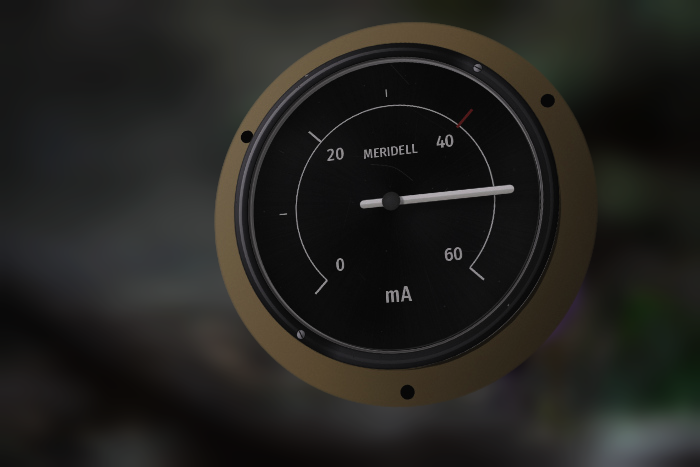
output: 50 mA
